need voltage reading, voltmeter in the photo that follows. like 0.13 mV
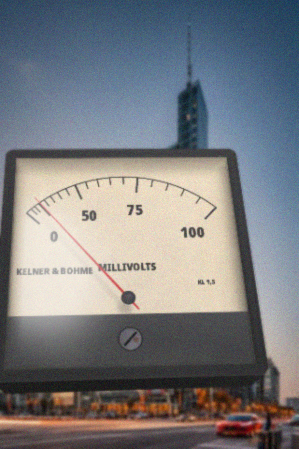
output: 25 mV
